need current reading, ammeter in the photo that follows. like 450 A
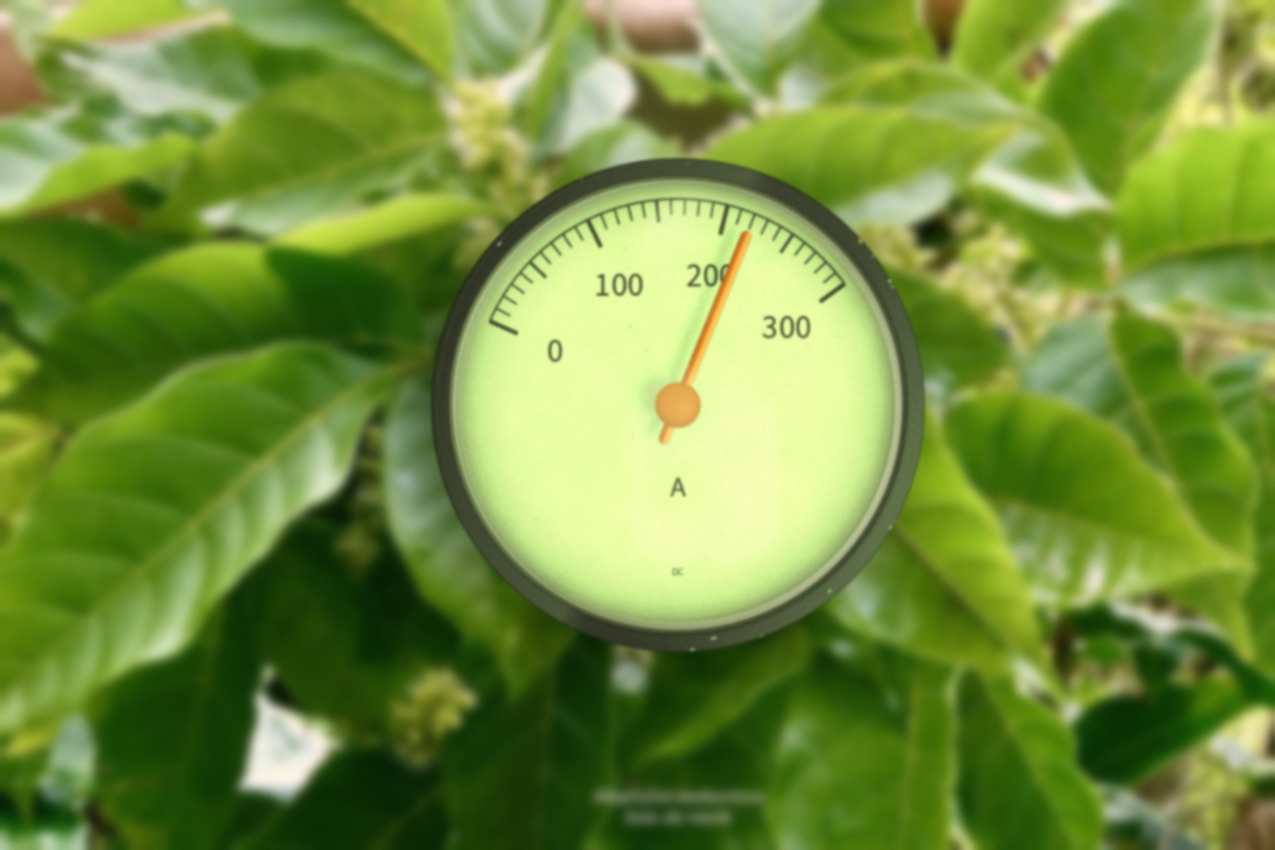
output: 220 A
